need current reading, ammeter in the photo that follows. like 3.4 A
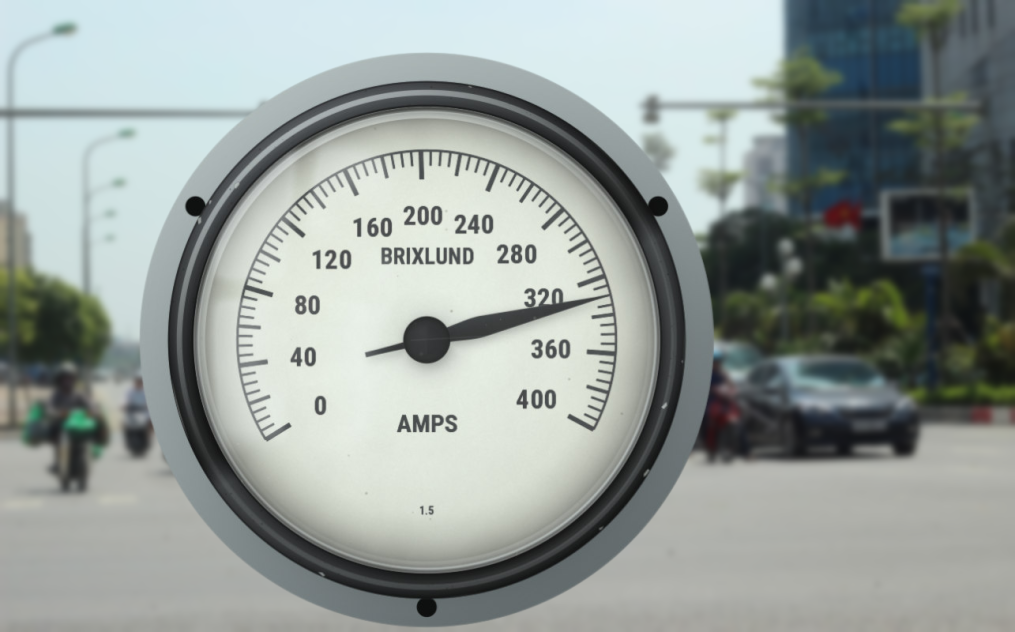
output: 330 A
